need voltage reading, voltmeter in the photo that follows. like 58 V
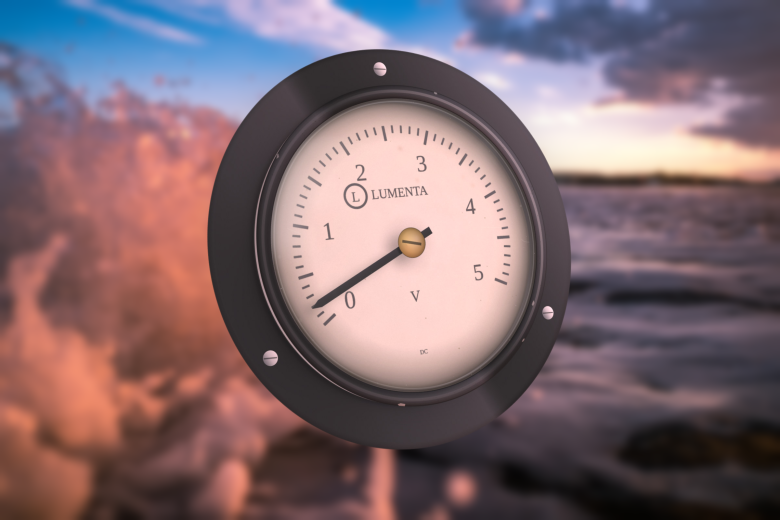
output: 0.2 V
